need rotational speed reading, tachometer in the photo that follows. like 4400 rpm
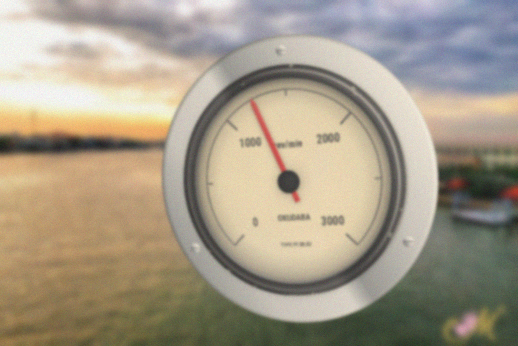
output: 1250 rpm
